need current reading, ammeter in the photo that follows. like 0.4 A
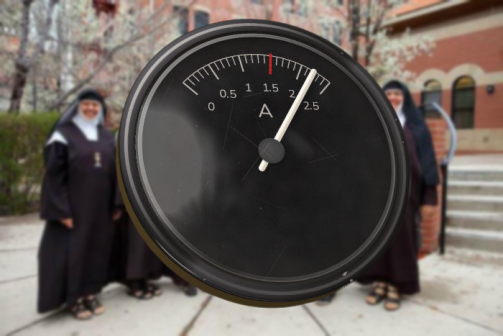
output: 2.2 A
